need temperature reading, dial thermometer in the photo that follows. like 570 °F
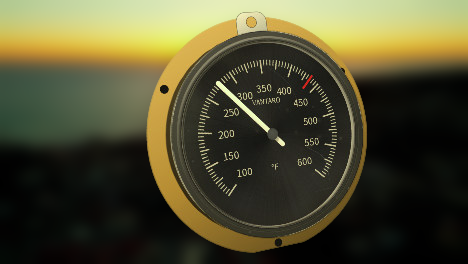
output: 275 °F
